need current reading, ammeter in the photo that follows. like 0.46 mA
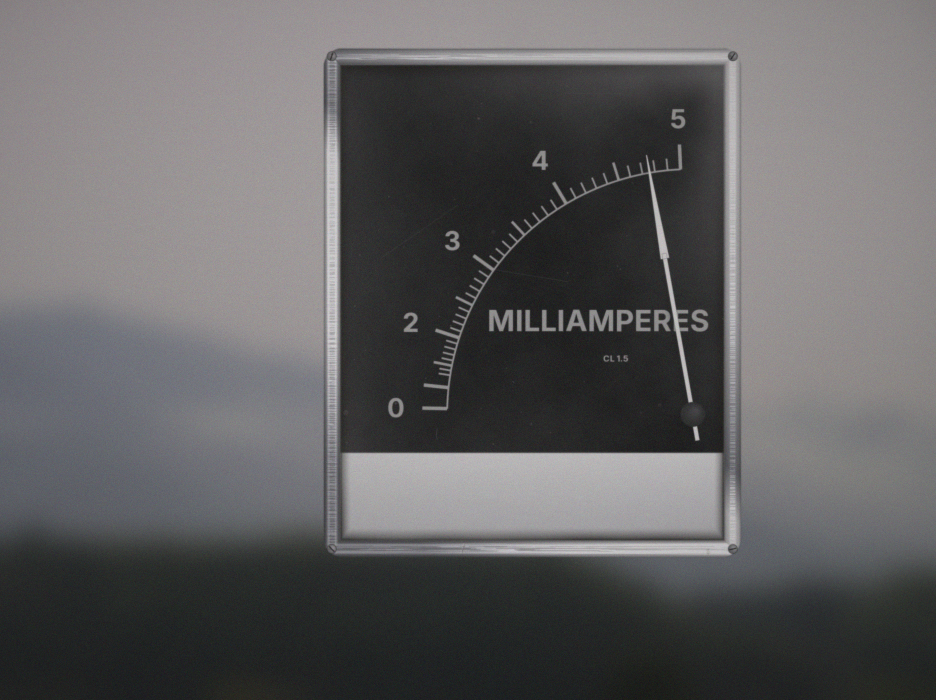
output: 4.75 mA
